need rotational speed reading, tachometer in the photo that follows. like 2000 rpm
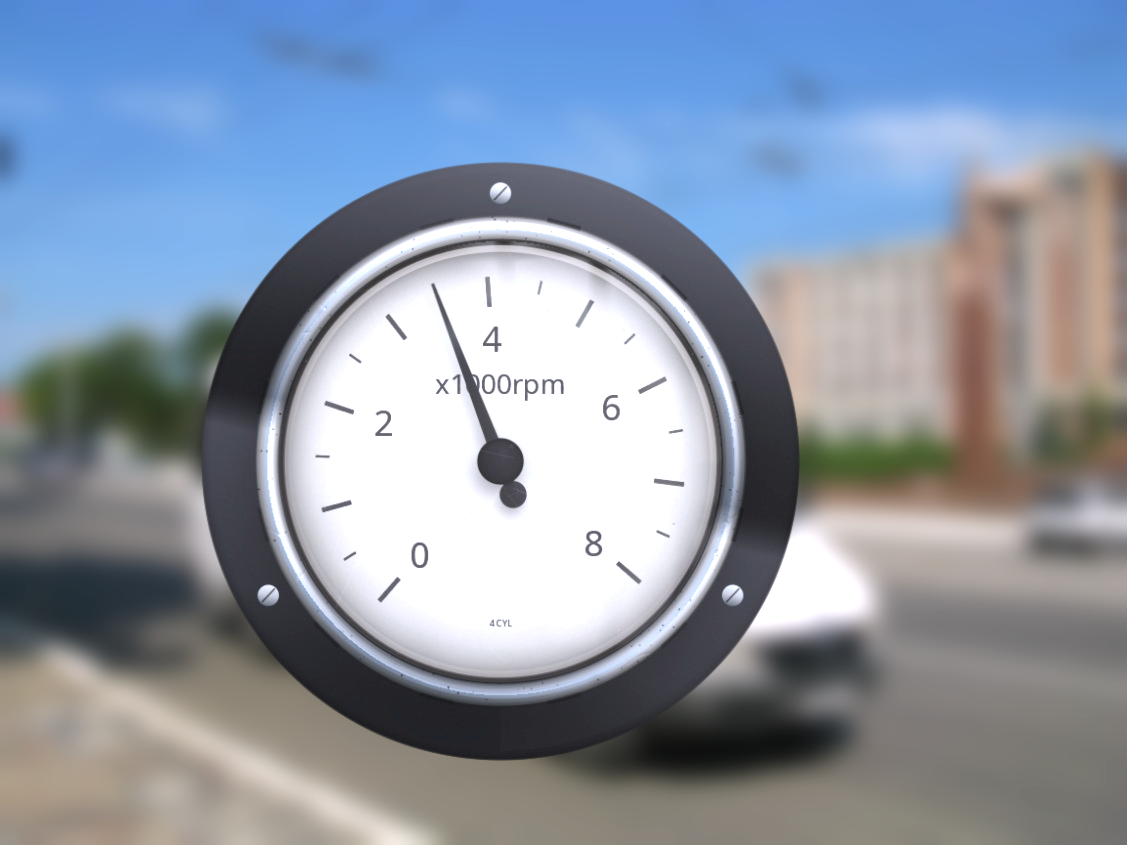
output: 3500 rpm
